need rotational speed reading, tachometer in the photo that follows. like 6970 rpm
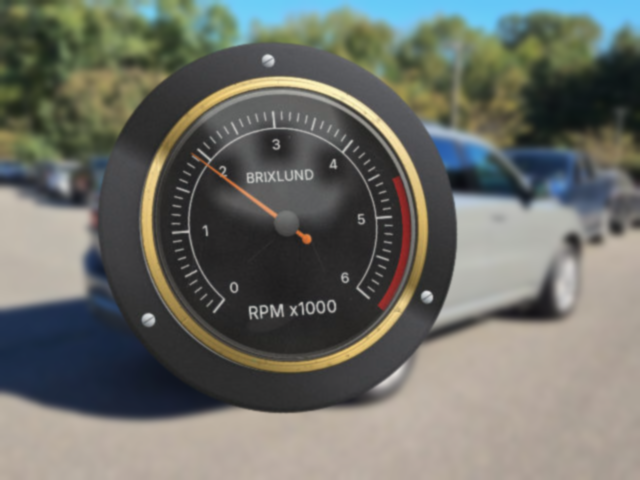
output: 1900 rpm
